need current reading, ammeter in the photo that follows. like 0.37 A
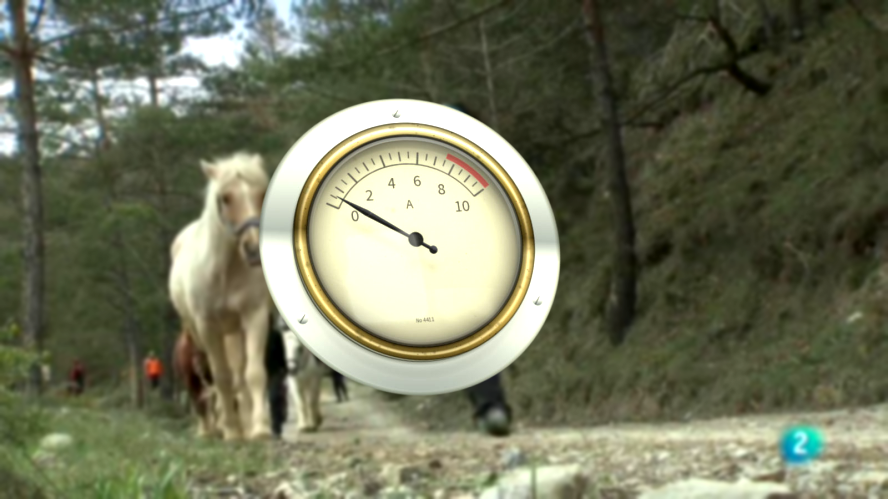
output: 0.5 A
